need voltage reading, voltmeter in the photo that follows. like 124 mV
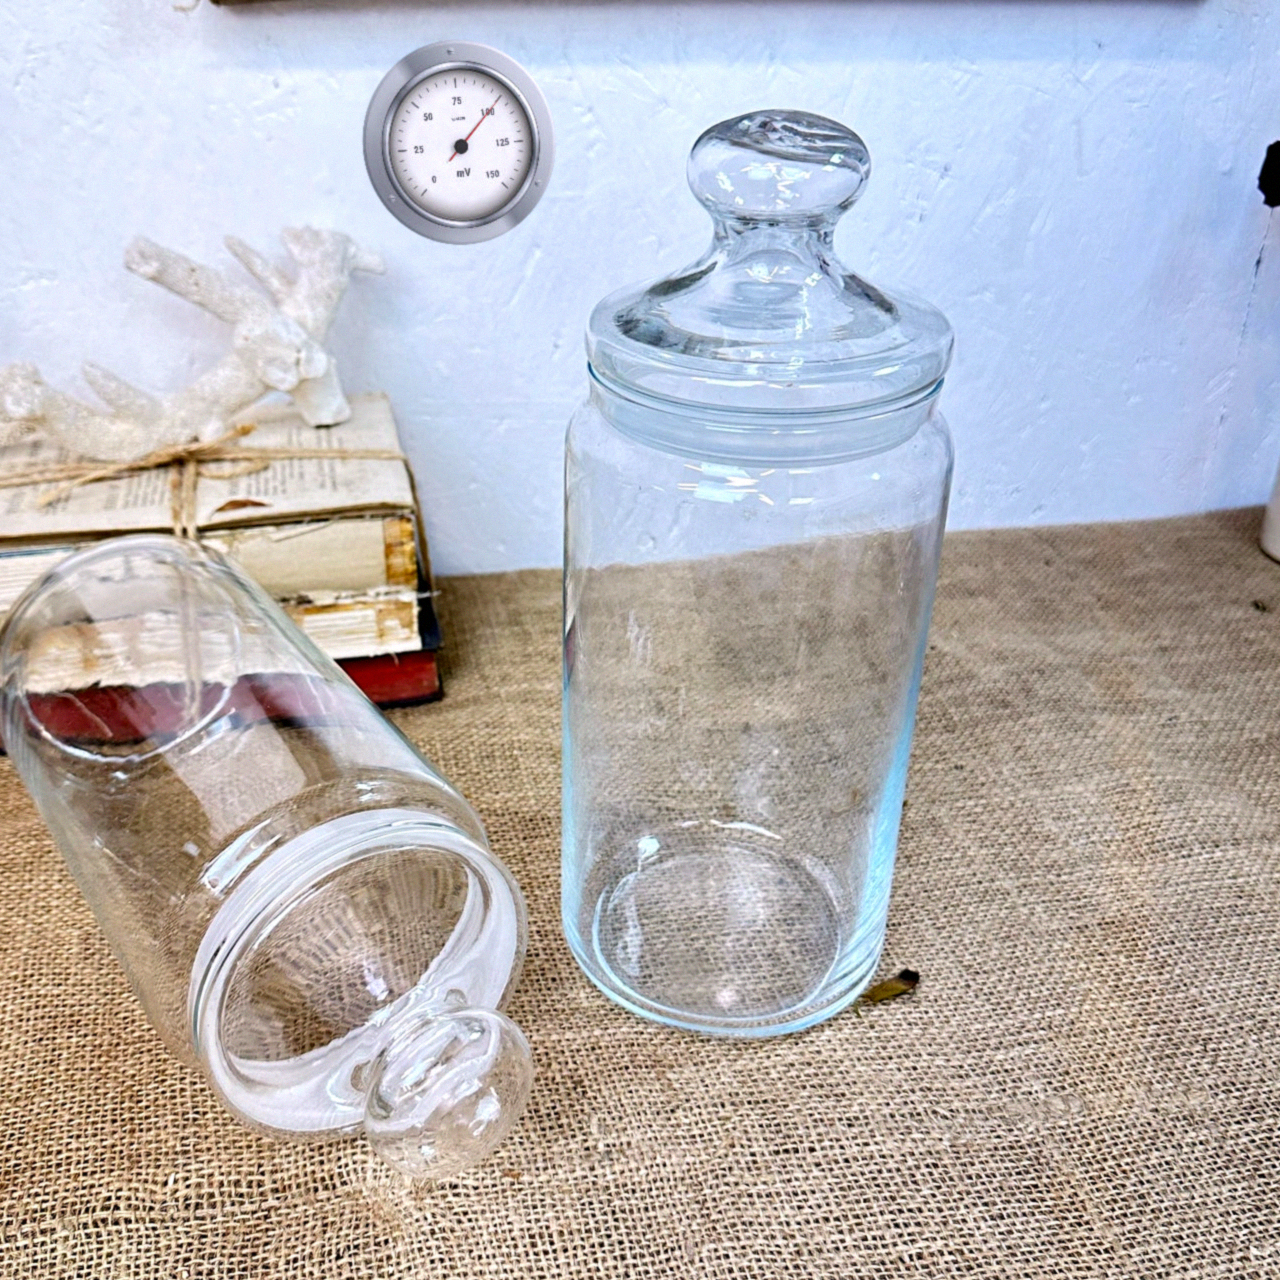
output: 100 mV
